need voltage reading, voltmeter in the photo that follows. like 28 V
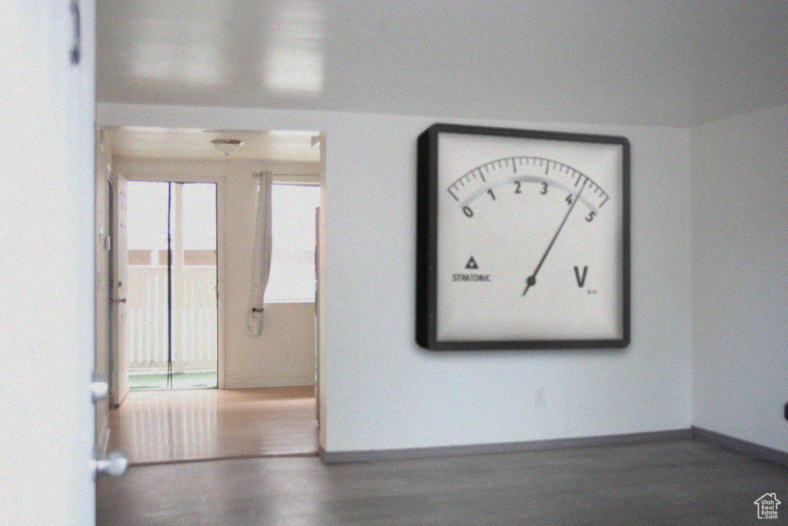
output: 4.2 V
